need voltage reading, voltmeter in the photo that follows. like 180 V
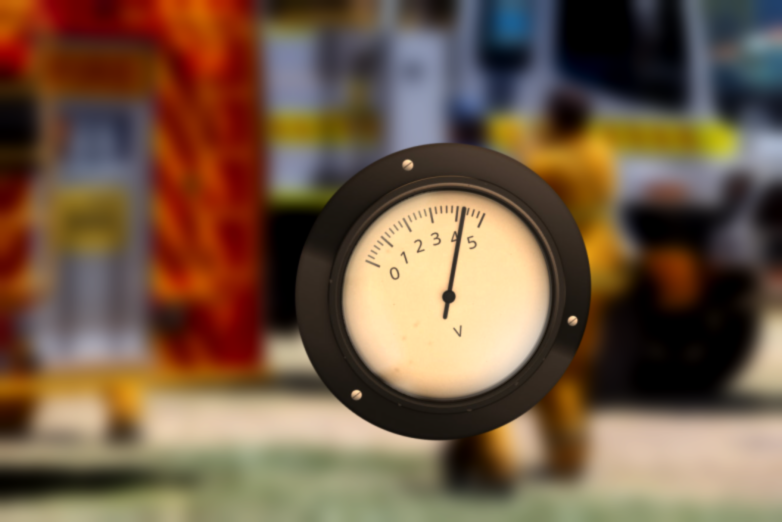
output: 4.2 V
